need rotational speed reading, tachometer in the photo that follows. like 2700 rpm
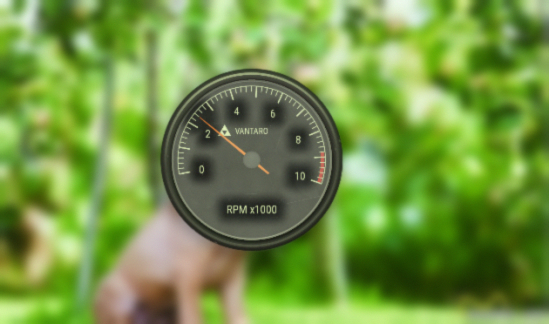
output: 2400 rpm
